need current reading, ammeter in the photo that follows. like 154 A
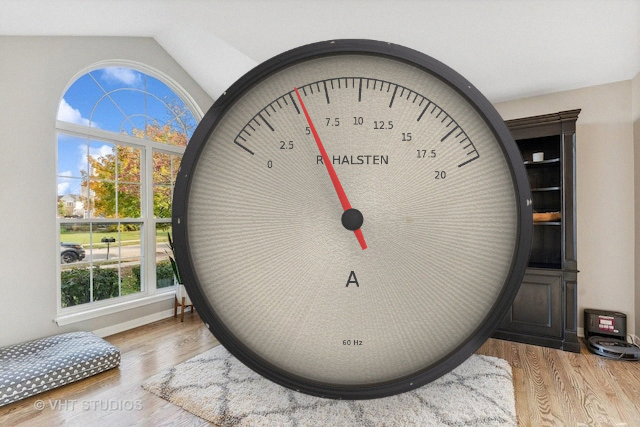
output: 5.5 A
